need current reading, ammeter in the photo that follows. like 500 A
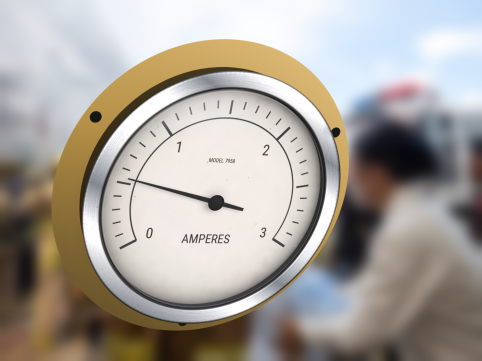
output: 0.55 A
